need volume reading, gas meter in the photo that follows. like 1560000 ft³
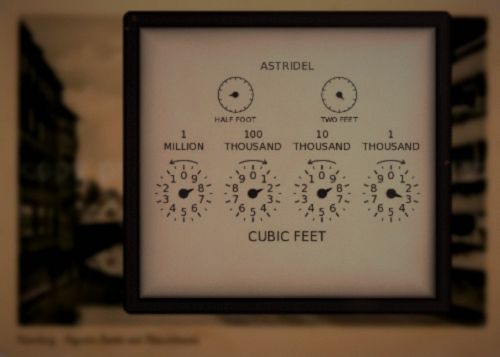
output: 818300 ft³
